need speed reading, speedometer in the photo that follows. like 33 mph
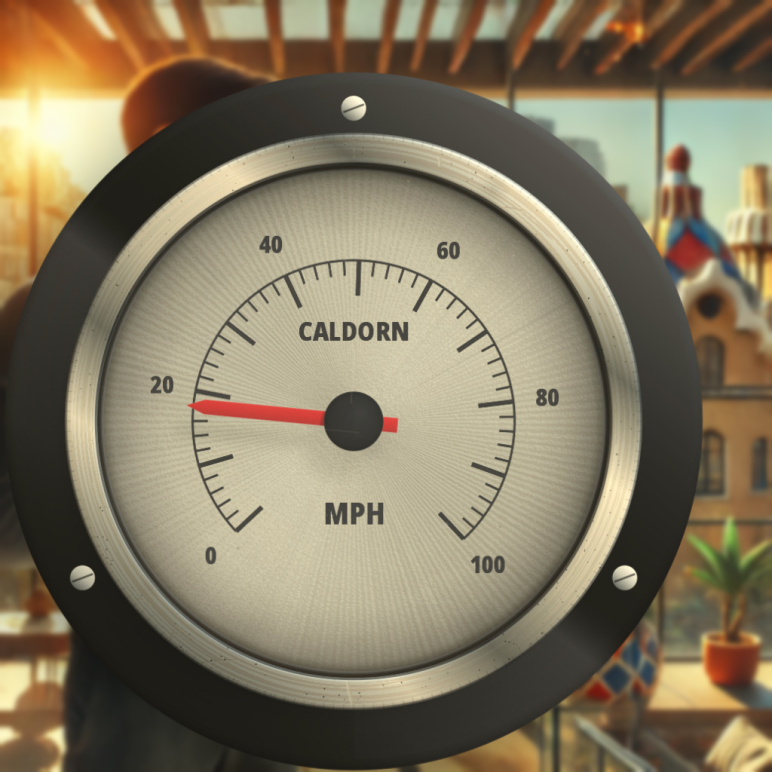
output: 18 mph
